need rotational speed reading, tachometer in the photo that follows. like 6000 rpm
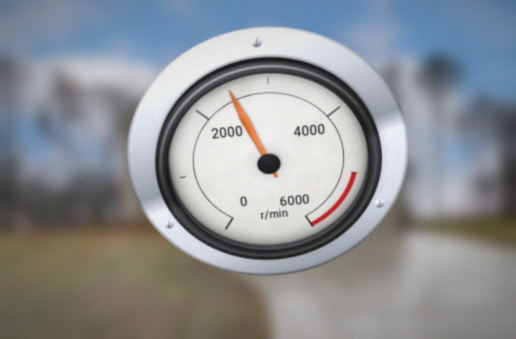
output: 2500 rpm
